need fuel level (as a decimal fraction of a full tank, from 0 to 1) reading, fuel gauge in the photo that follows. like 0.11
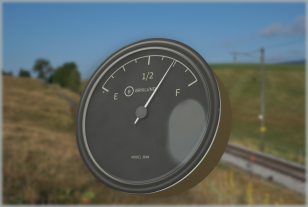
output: 0.75
